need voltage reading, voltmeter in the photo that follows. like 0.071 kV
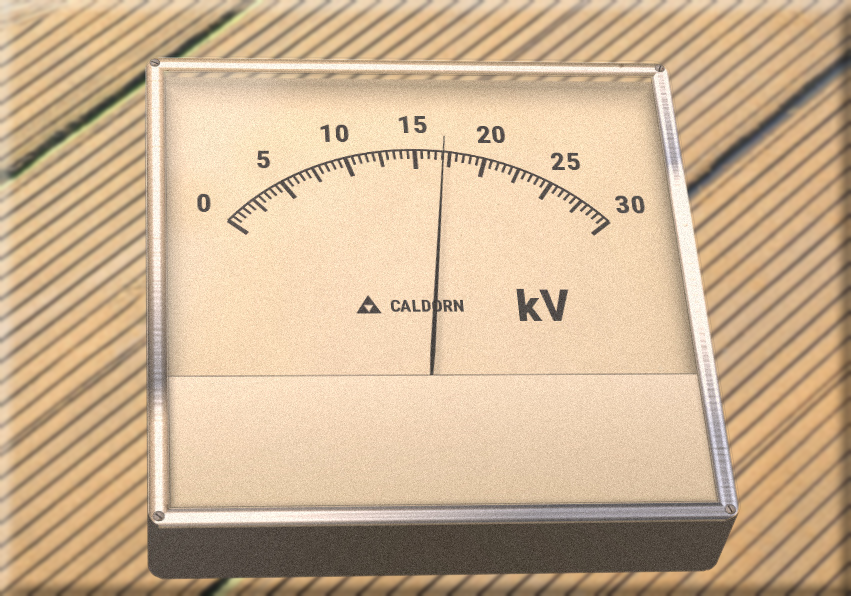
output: 17 kV
